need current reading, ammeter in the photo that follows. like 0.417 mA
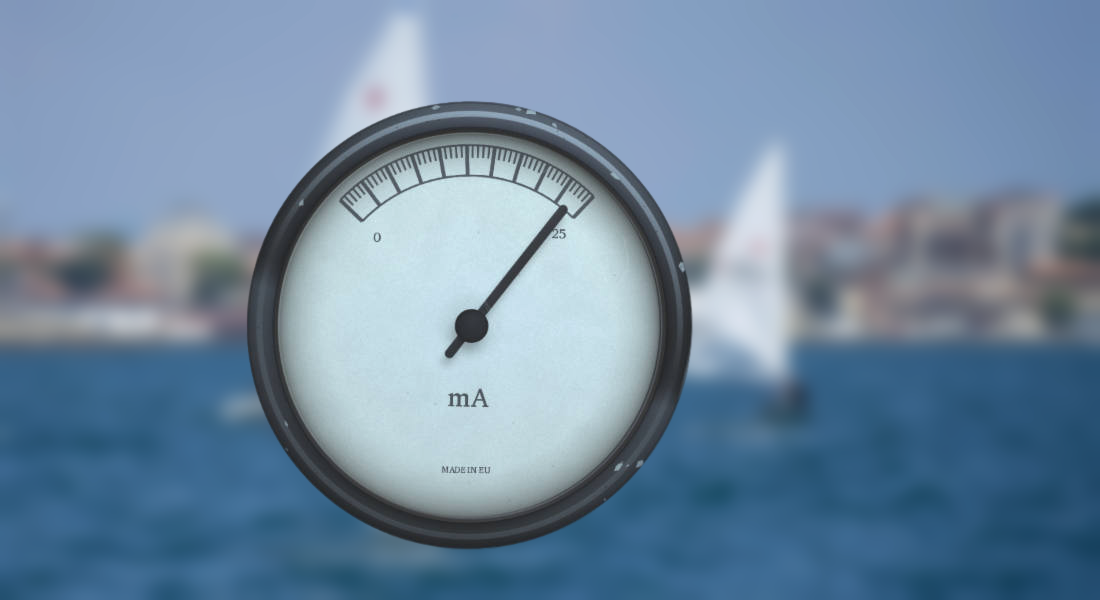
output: 23.5 mA
